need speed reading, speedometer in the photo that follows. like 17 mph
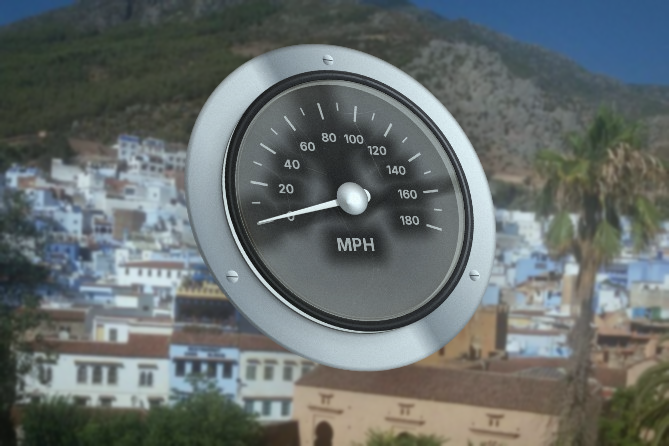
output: 0 mph
